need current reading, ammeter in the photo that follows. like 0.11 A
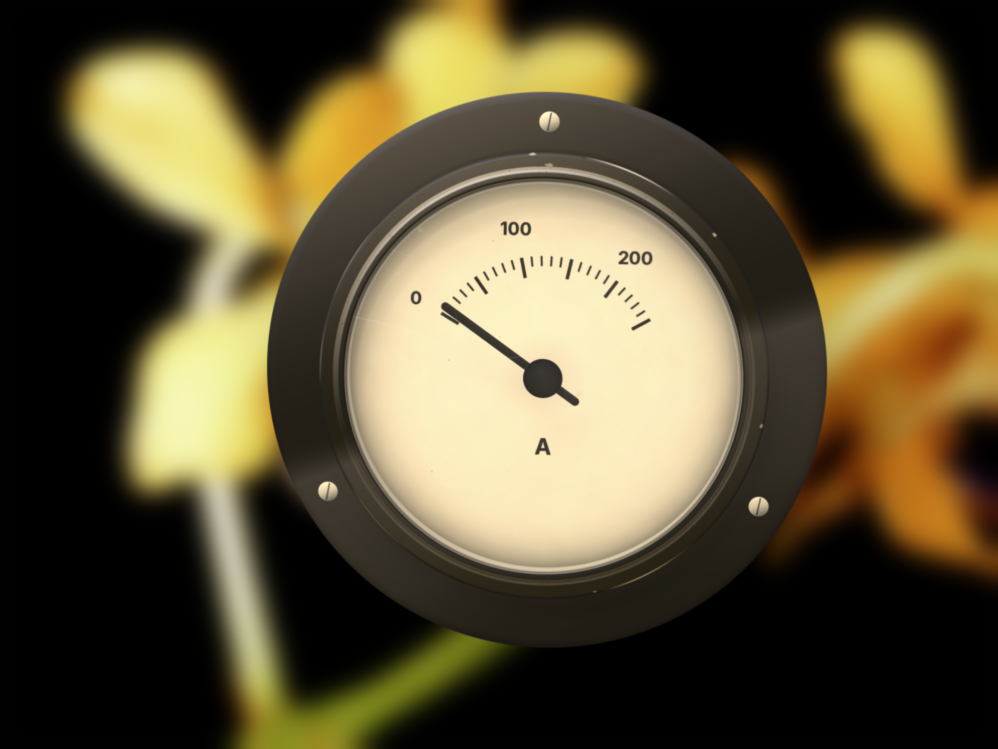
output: 10 A
